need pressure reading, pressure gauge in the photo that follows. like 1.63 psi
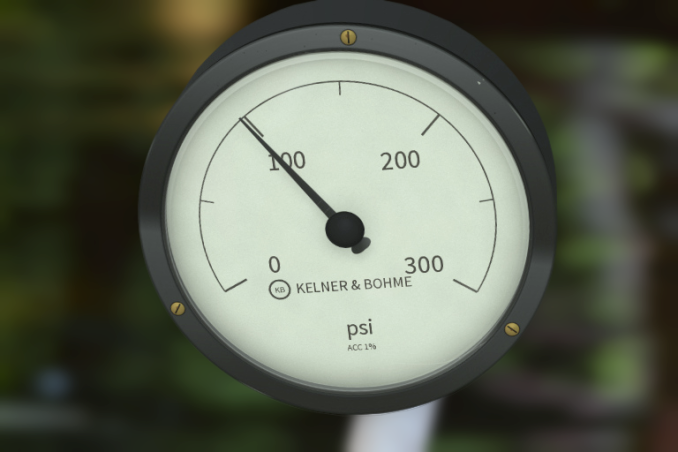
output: 100 psi
